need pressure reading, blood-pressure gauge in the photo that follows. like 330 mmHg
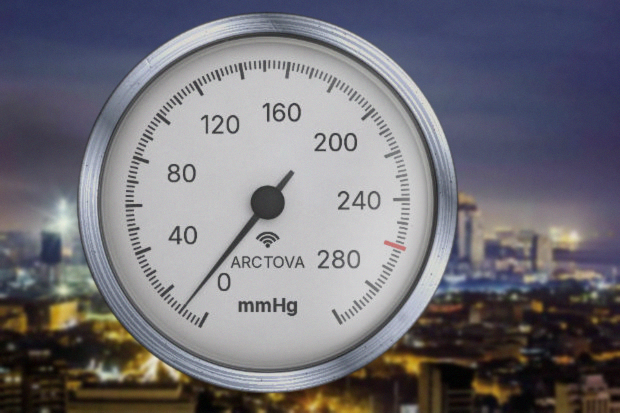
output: 10 mmHg
